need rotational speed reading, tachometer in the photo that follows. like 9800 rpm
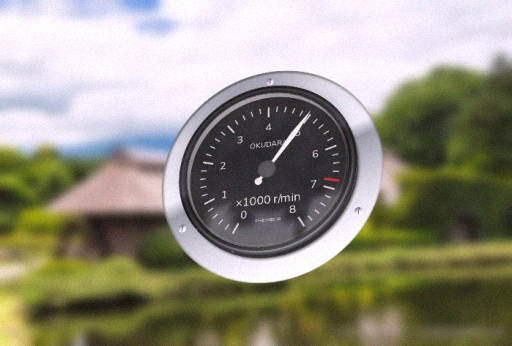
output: 5000 rpm
